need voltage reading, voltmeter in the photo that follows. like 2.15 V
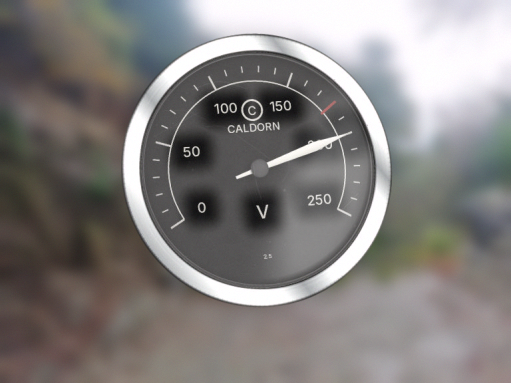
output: 200 V
